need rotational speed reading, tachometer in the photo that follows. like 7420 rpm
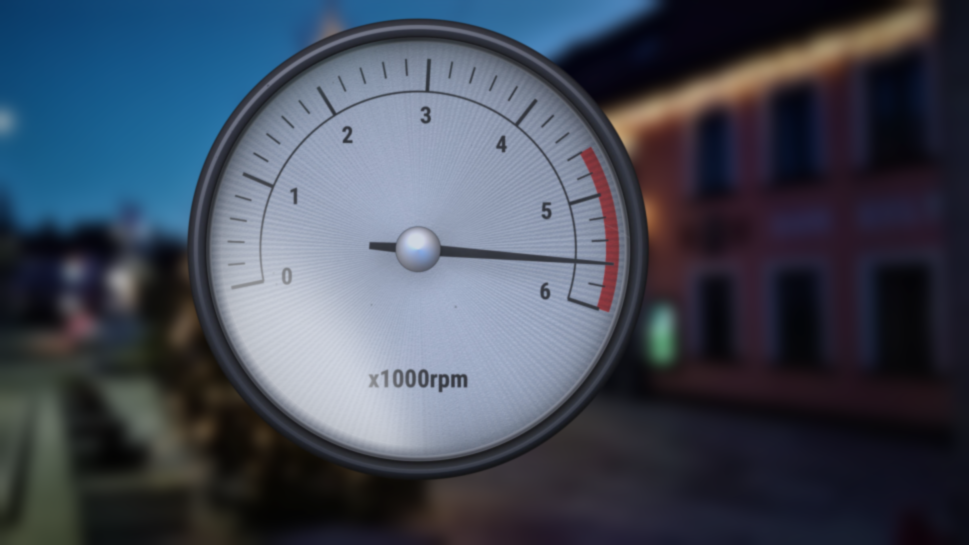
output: 5600 rpm
